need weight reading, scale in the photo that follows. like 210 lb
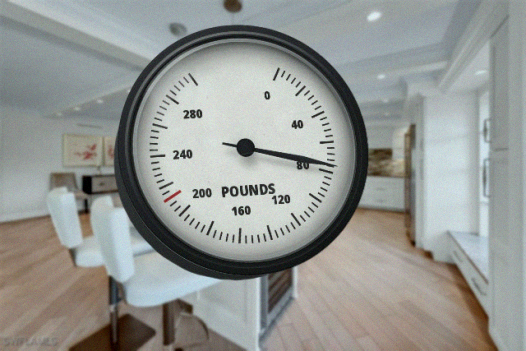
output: 76 lb
